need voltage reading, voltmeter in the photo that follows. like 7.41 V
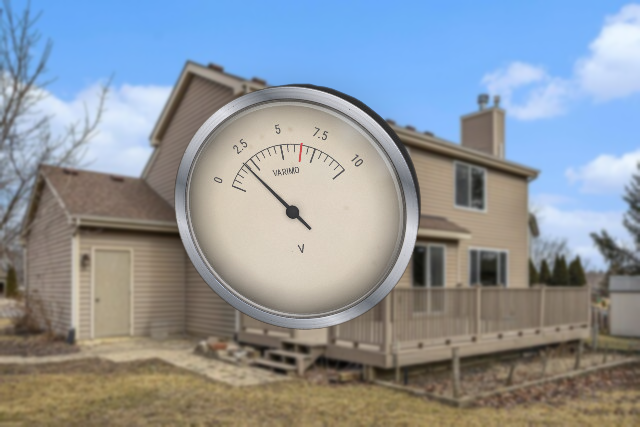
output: 2 V
